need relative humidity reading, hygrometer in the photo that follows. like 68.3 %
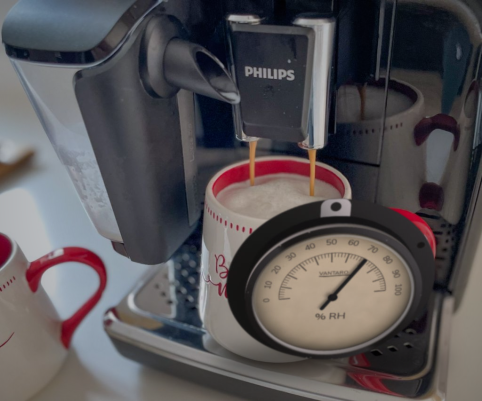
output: 70 %
